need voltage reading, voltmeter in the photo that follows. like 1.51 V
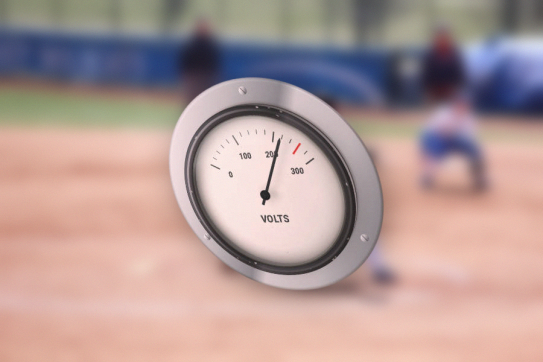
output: 220 V
